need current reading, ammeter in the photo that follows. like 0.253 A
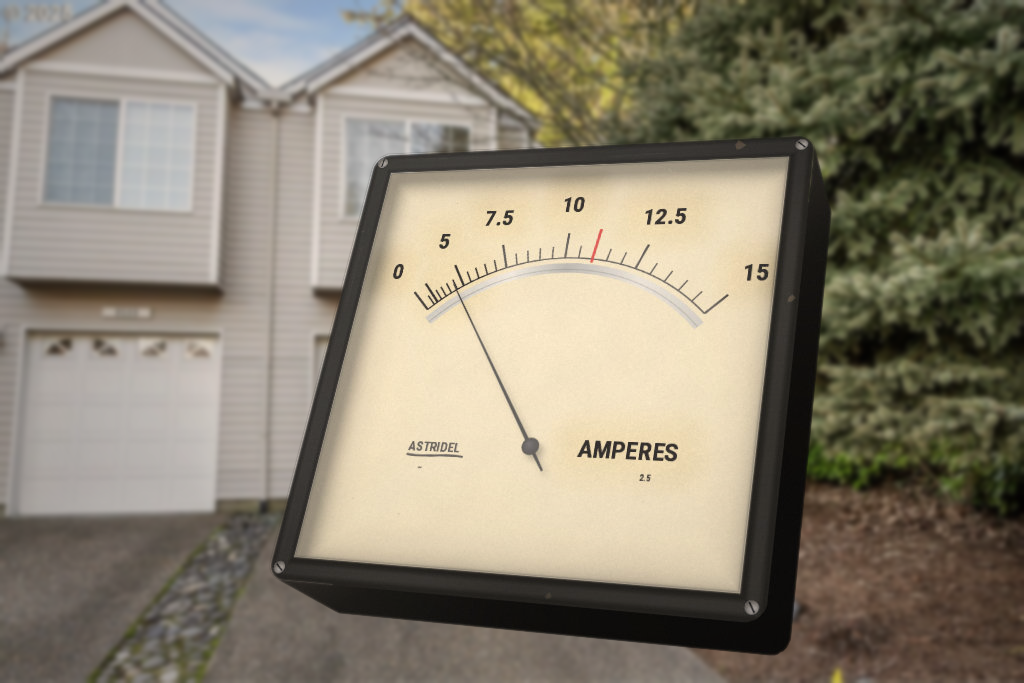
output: 4.5 A
